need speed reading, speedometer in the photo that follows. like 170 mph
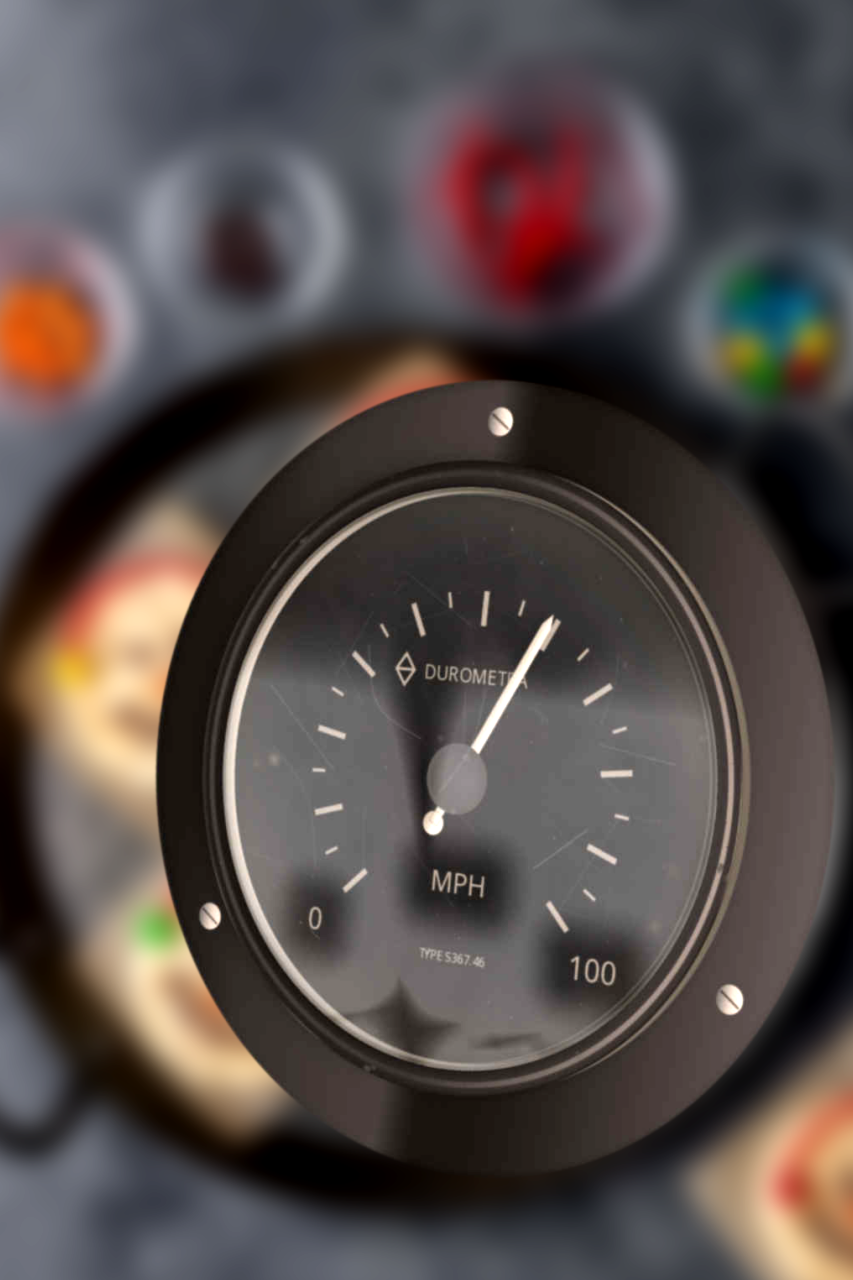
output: 60 mph
